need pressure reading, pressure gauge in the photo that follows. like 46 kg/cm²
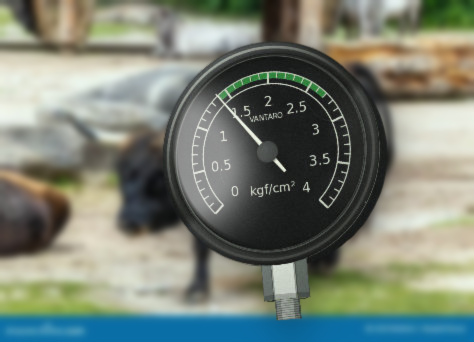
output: 1.4 kg/cm²
